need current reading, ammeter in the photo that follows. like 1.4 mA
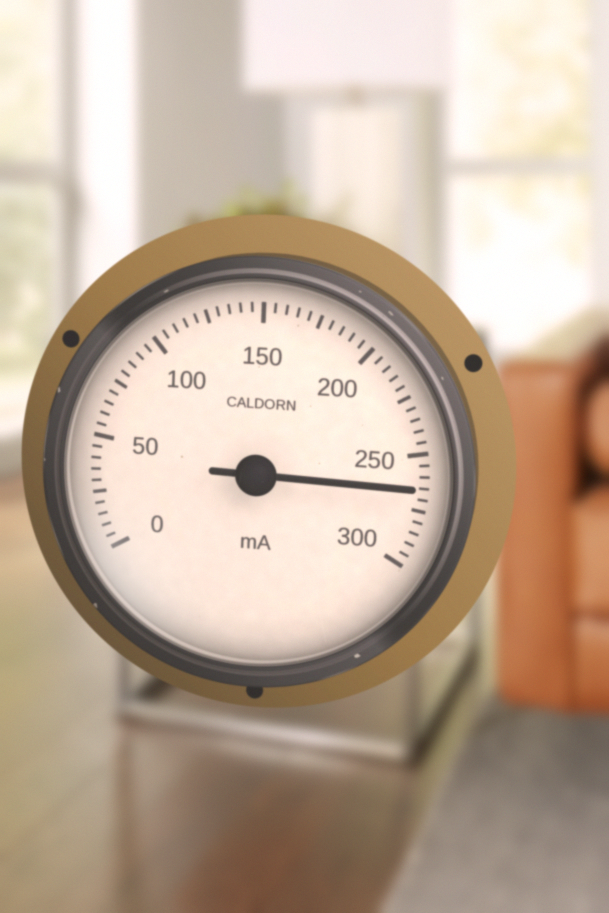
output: 265 mA
